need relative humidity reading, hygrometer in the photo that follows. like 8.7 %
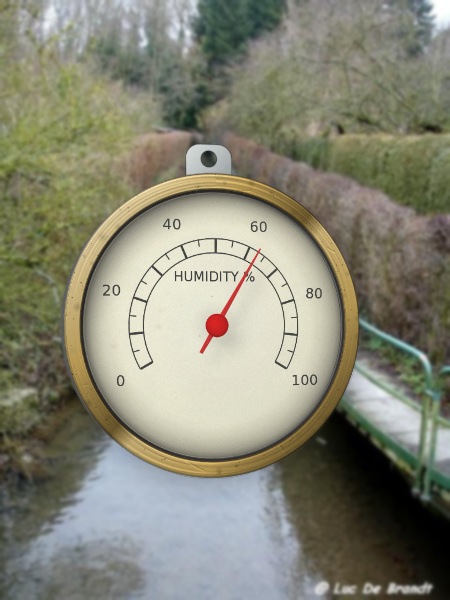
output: 62.5 %
